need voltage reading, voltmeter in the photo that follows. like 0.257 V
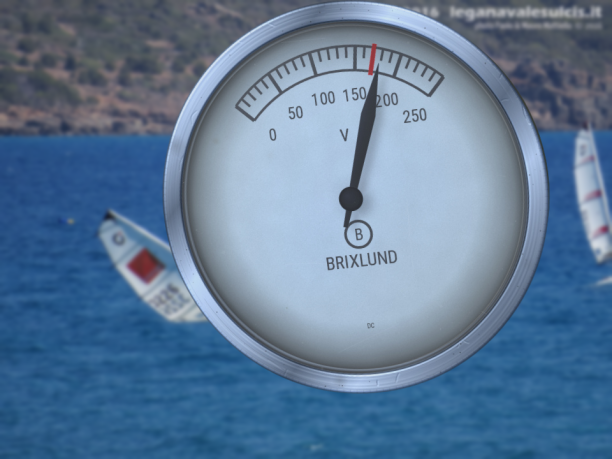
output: 180 V
